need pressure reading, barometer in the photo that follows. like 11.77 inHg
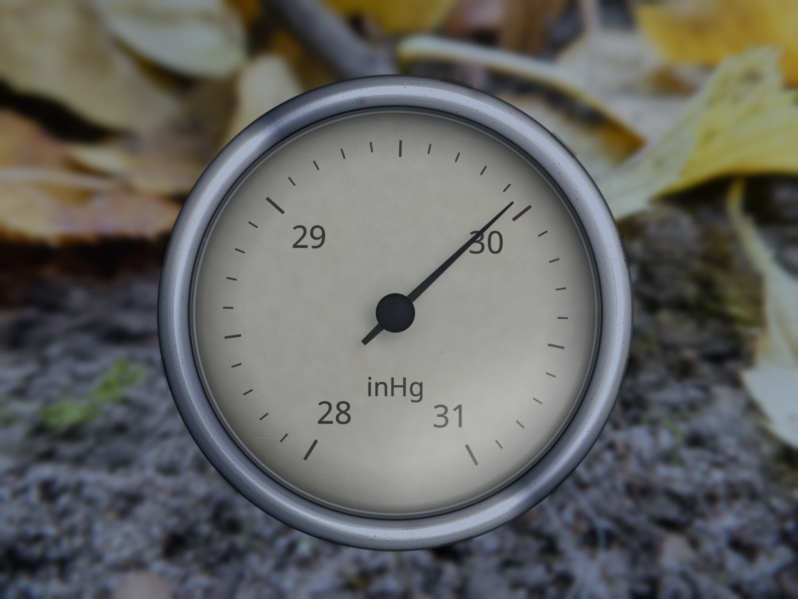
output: 29.95 inHg
